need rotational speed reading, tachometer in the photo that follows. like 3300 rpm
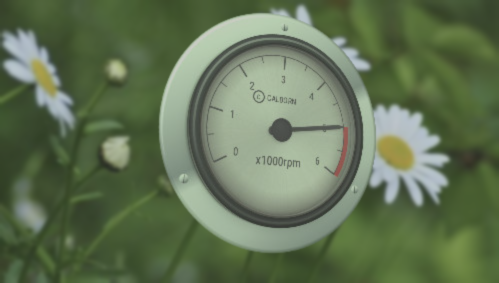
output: 5000 rpm
